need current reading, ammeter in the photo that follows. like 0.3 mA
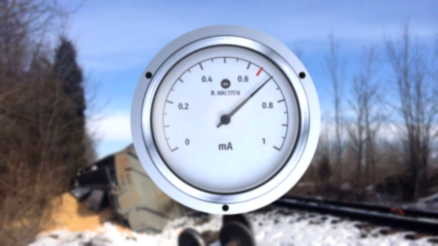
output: 0.7 mA
